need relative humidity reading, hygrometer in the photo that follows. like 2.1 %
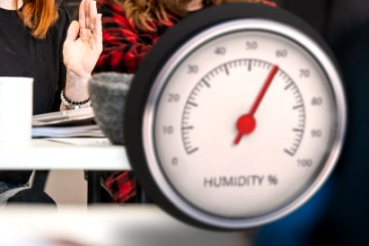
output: 60 %
